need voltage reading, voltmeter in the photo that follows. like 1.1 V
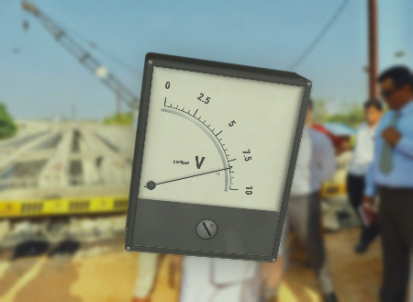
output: 8 V
